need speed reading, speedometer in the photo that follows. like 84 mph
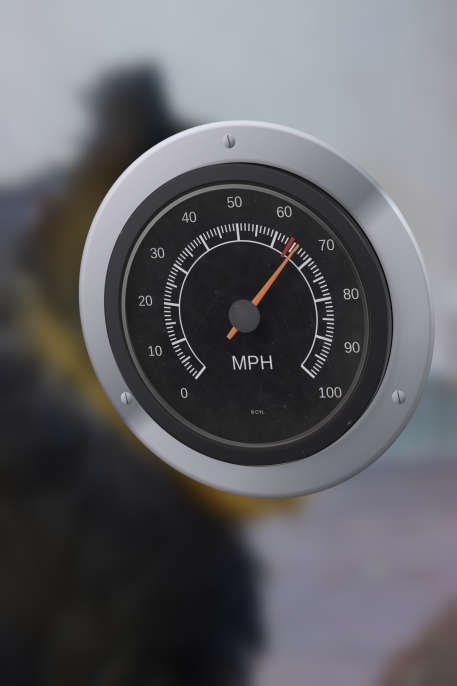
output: 66 mph
